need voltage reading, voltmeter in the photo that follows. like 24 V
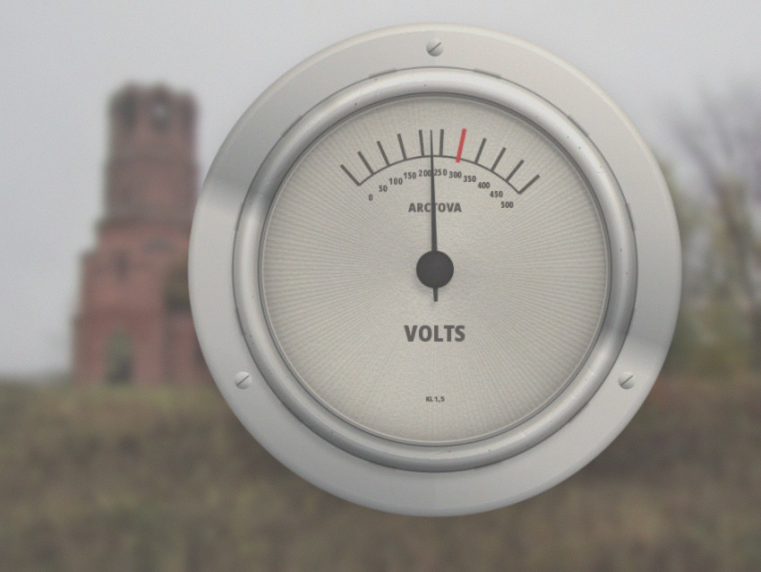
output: 225 V
